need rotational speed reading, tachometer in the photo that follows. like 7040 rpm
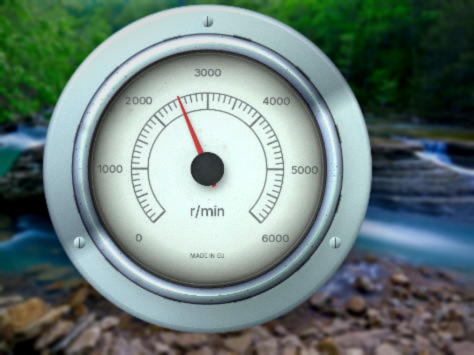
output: 2500 rpm
